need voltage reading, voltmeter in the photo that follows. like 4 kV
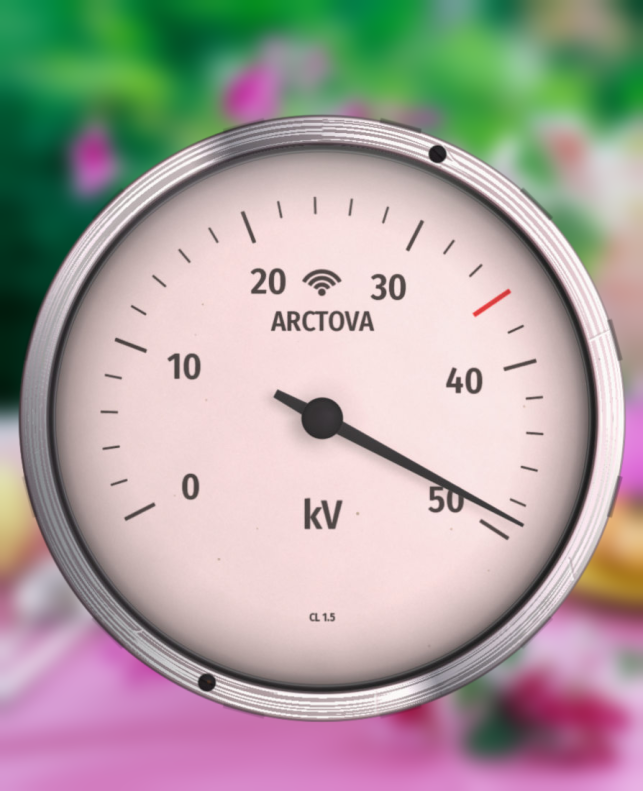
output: 49 kV
